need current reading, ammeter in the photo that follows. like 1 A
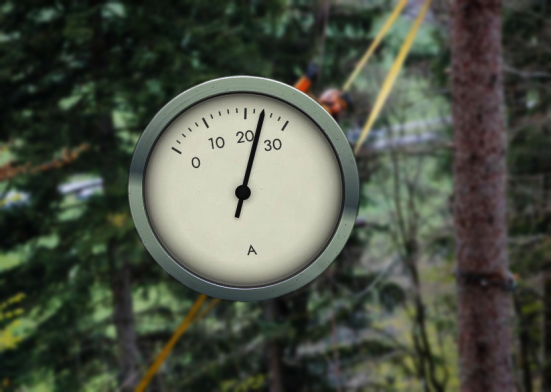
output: 24 A
